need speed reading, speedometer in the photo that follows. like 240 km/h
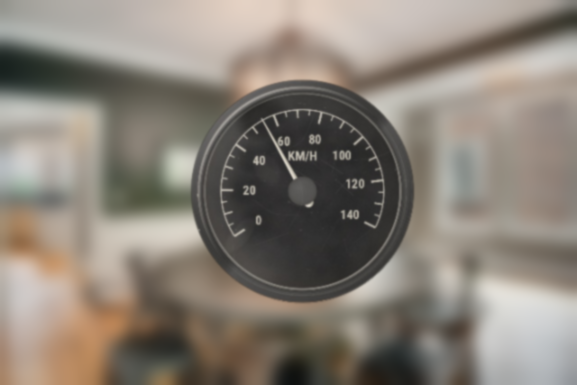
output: 55 km/h
